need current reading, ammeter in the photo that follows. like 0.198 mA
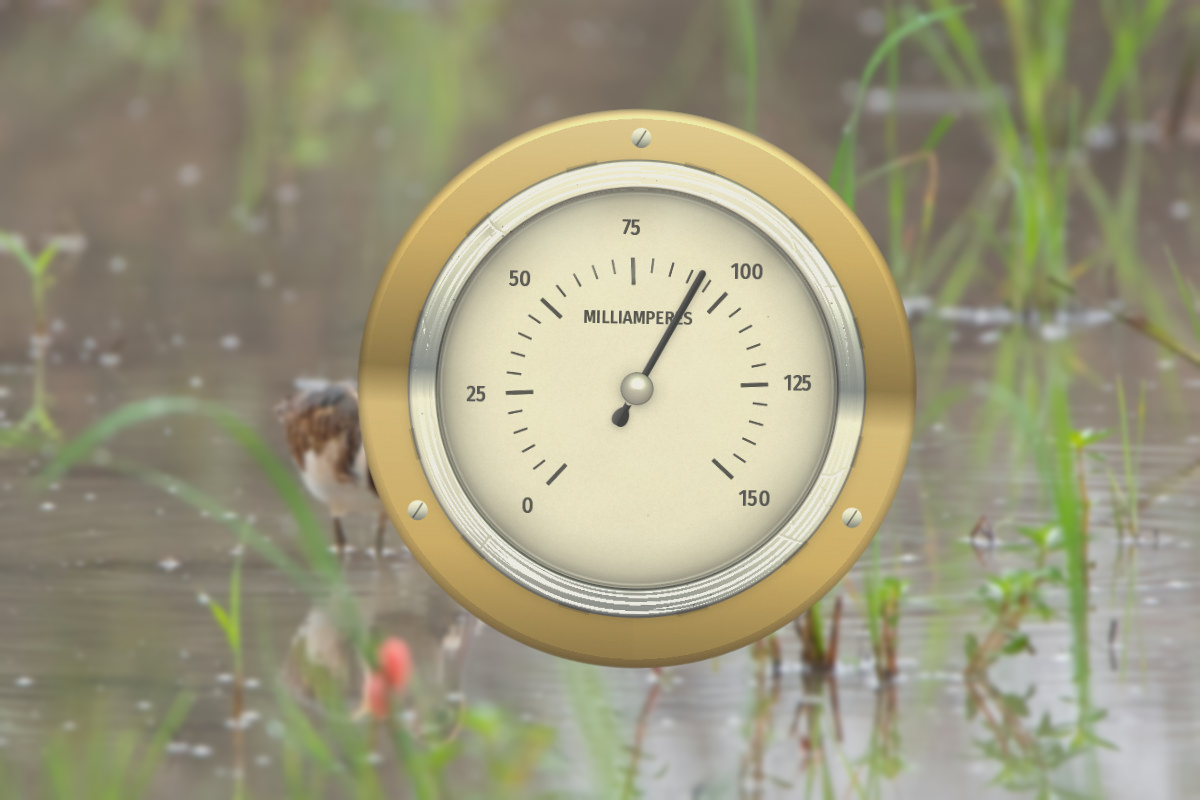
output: 92.5 mA
